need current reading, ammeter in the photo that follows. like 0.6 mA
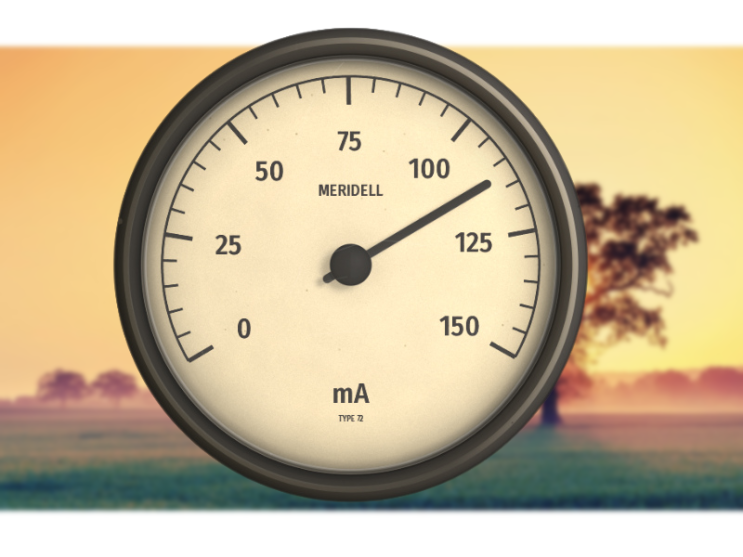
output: 112.5 mA
